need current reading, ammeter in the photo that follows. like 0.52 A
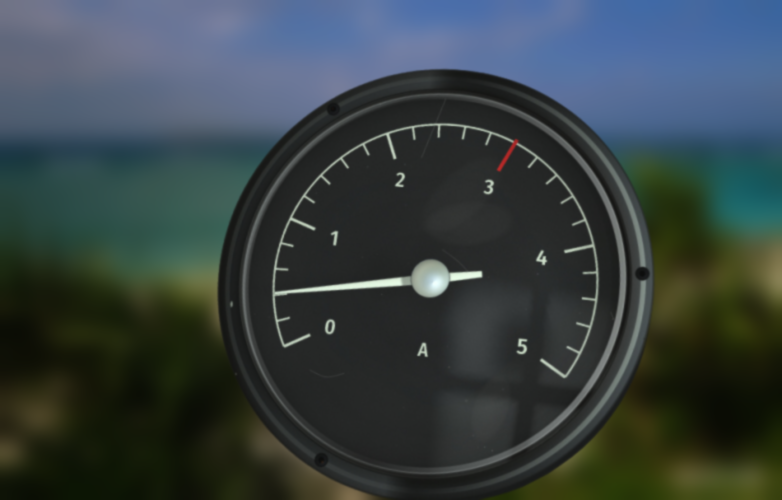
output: 0.4 A
